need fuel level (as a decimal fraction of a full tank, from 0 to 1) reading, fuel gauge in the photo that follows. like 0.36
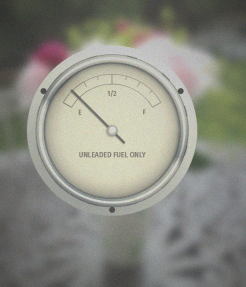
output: 0.125
